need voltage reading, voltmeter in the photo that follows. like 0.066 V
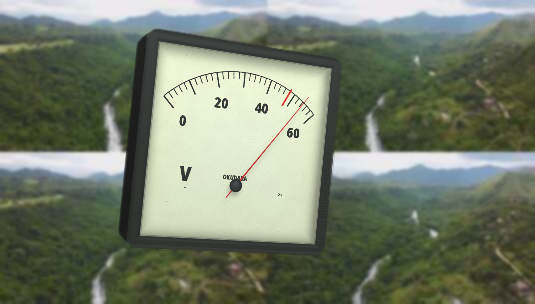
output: 54 V
